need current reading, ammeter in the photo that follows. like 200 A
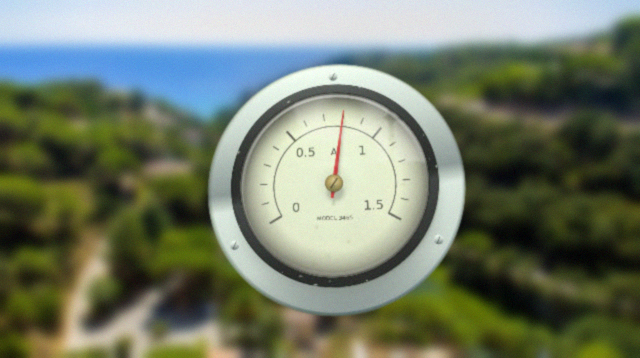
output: 0.8 A
